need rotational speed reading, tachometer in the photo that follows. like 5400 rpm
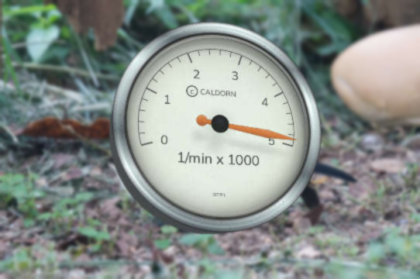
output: 4900 rpm
